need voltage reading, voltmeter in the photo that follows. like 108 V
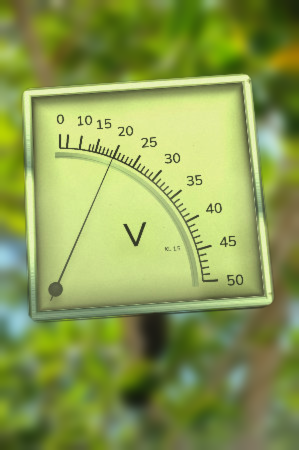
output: 20 V
